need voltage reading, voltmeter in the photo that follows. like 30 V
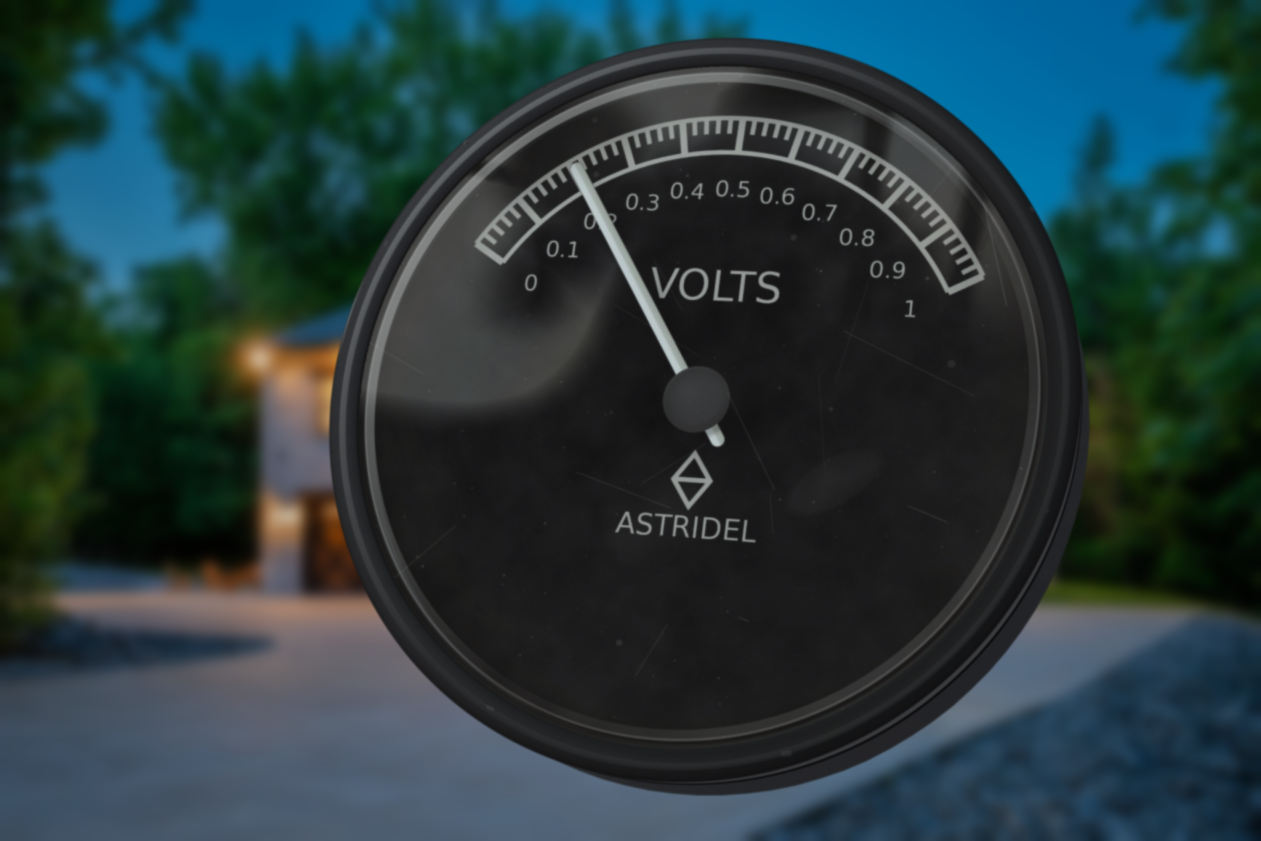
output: 0.21 V
